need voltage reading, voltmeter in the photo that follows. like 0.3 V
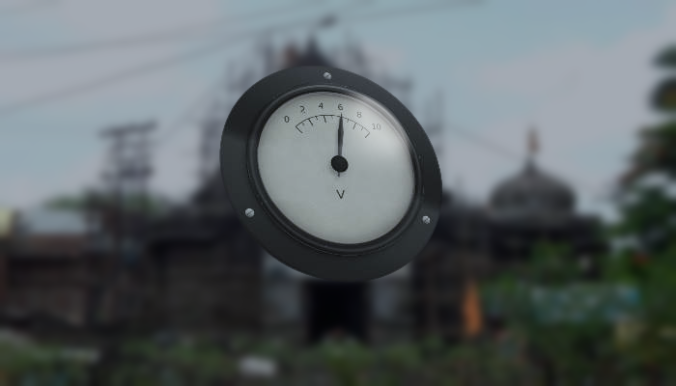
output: 6 V
